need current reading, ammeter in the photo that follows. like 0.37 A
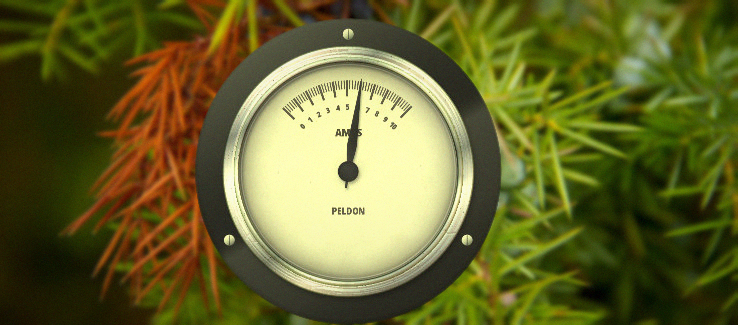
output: 6 A
